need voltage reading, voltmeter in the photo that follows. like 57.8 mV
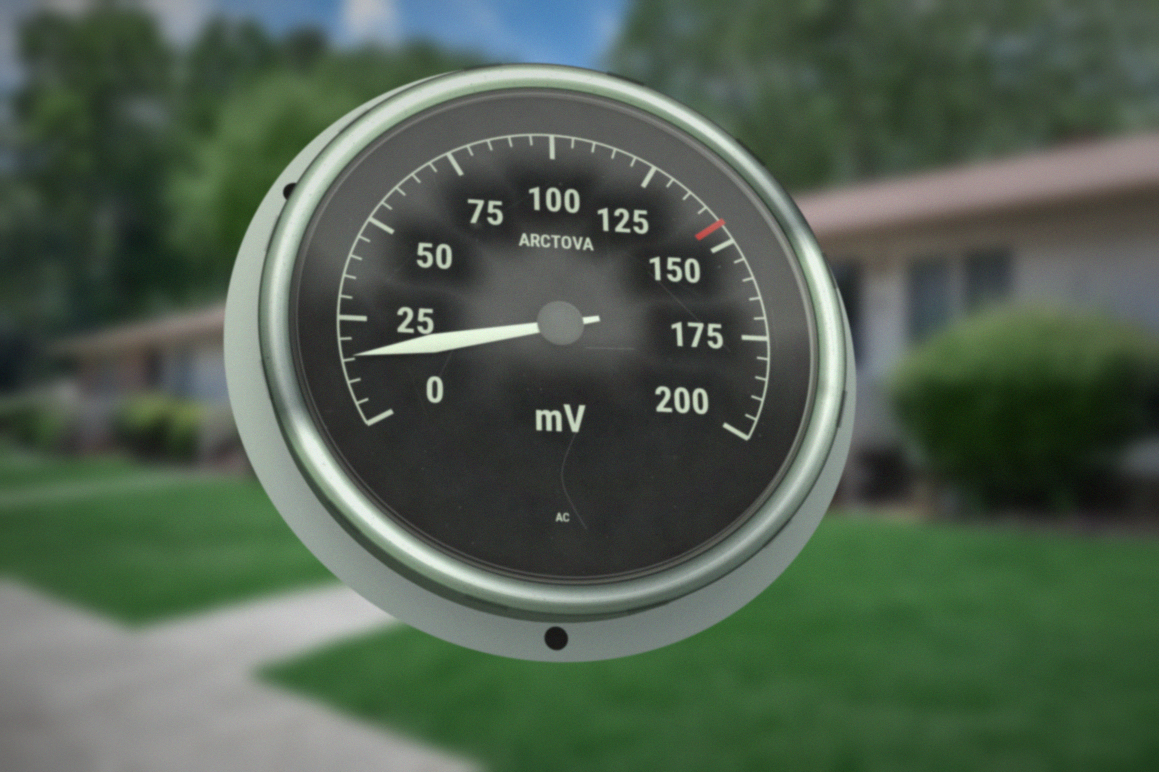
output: 15 mV
